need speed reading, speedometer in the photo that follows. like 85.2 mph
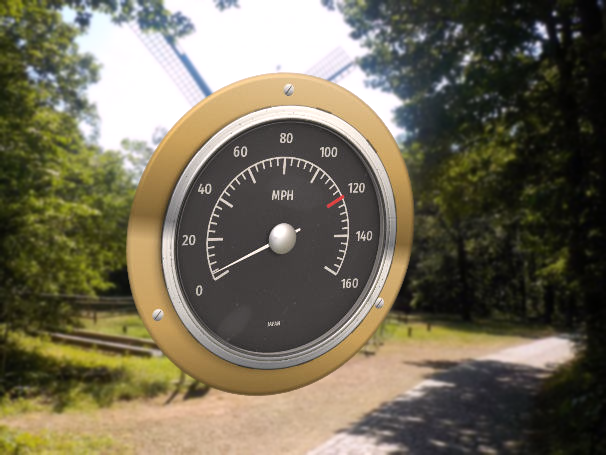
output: 4 mph
